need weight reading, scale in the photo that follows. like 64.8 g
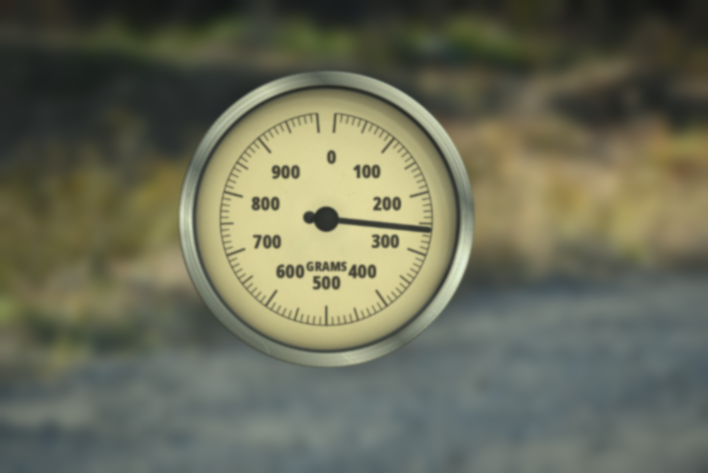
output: 260 g
